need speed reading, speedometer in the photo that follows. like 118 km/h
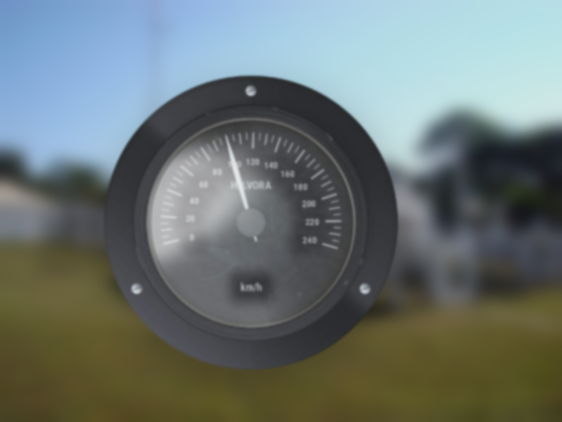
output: 100 km/h
